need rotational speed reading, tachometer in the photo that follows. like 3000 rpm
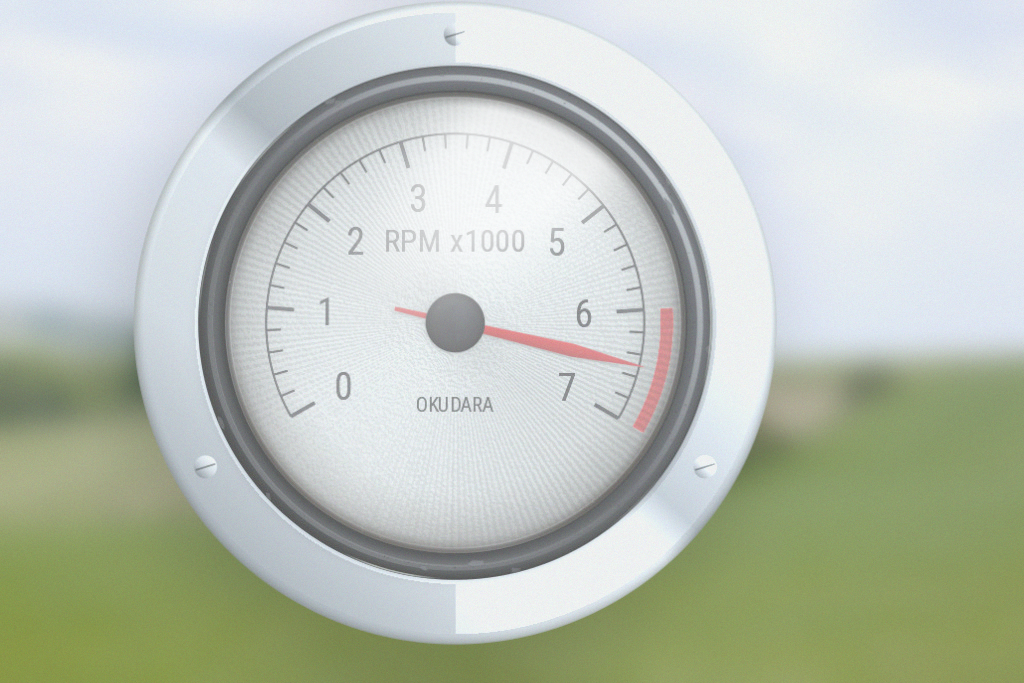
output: 6500 rpm
